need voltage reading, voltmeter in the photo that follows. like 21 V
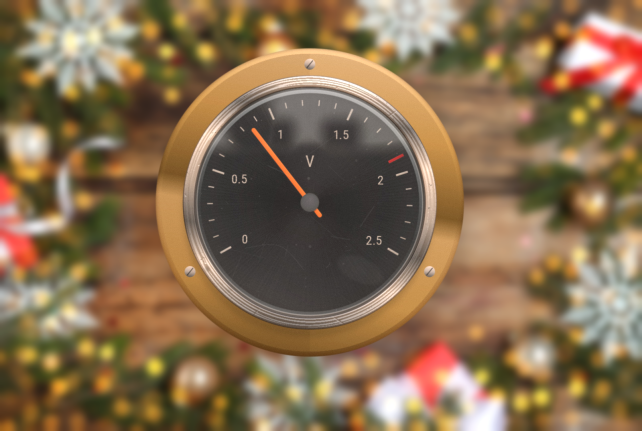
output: 0.85 V
